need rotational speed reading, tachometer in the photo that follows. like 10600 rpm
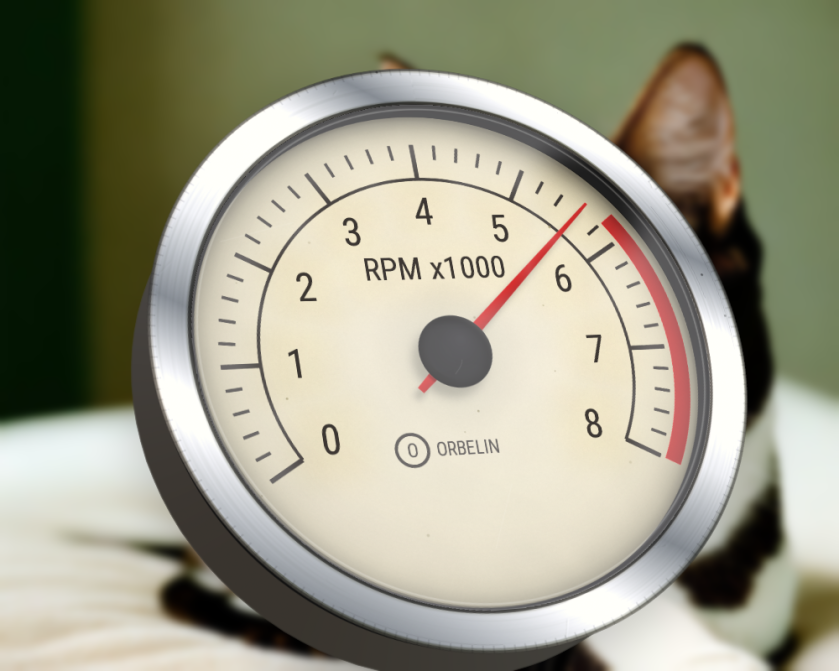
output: 5600 rpm
